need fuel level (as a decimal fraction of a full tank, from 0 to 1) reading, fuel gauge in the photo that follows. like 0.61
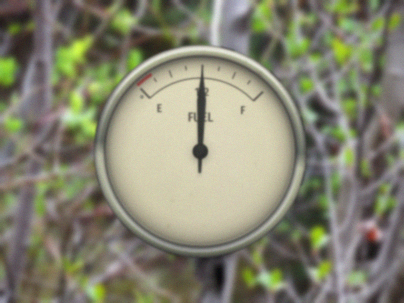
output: 0.5
